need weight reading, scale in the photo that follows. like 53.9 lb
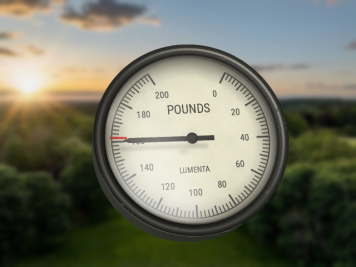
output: 160 lb
